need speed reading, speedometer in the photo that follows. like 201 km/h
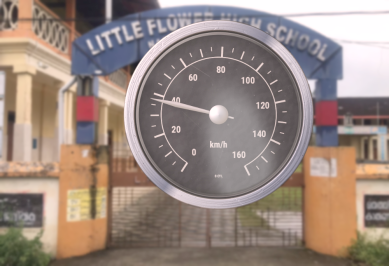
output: 37.5 km/h
